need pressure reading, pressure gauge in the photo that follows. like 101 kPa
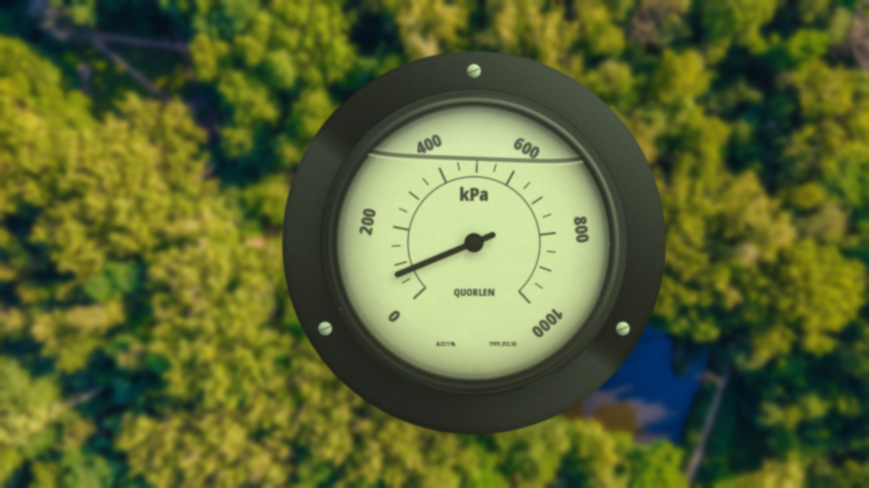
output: 75 kPa
